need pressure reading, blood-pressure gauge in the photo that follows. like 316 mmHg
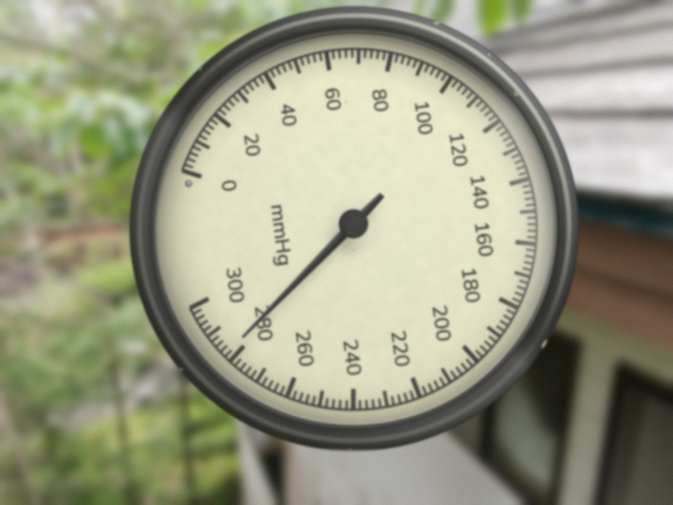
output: 282 mmHg
